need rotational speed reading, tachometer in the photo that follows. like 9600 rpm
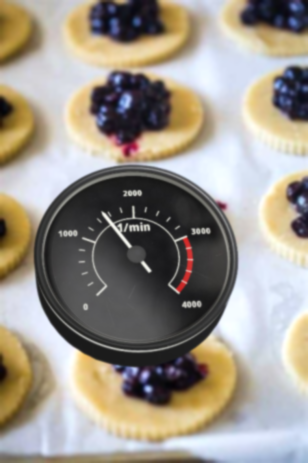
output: 1500 rpm
